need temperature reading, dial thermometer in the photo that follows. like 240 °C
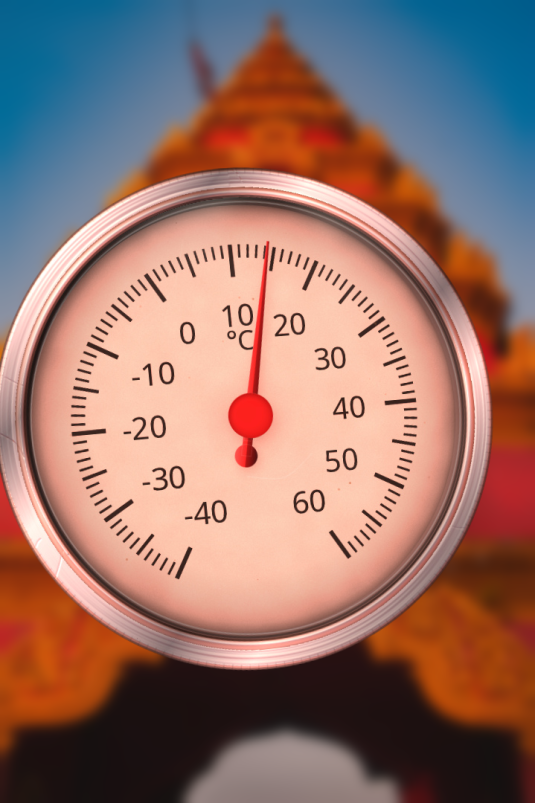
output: 14 °C
